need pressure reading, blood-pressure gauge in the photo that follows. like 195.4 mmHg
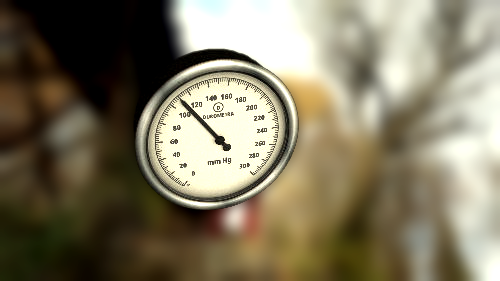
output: 110 mmHg
